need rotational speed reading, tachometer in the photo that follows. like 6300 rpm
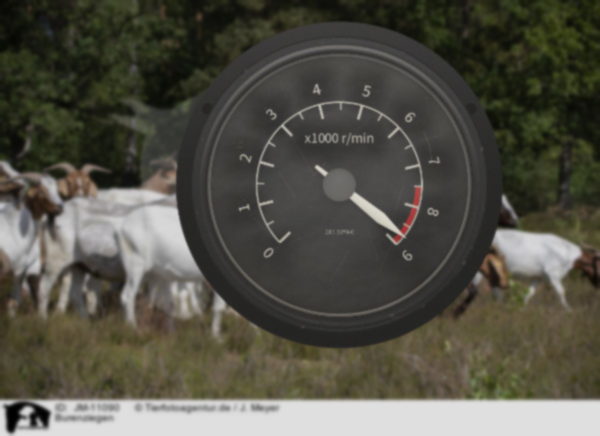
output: 8750 rpm
